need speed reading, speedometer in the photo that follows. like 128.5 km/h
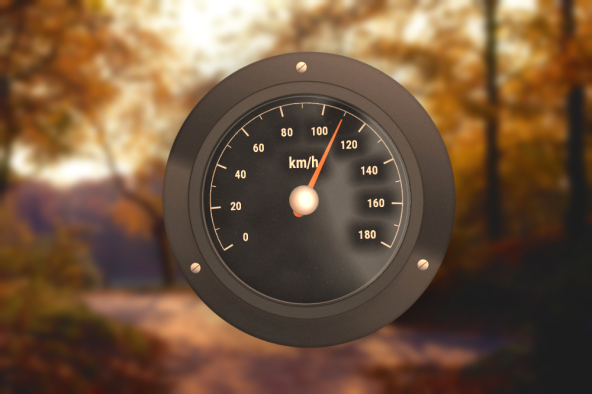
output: 110 km/h
